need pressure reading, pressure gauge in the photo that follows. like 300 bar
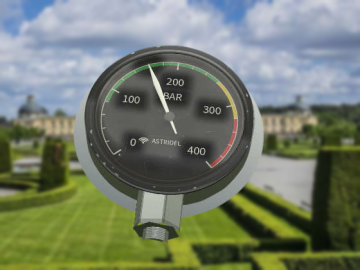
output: 160 bar
